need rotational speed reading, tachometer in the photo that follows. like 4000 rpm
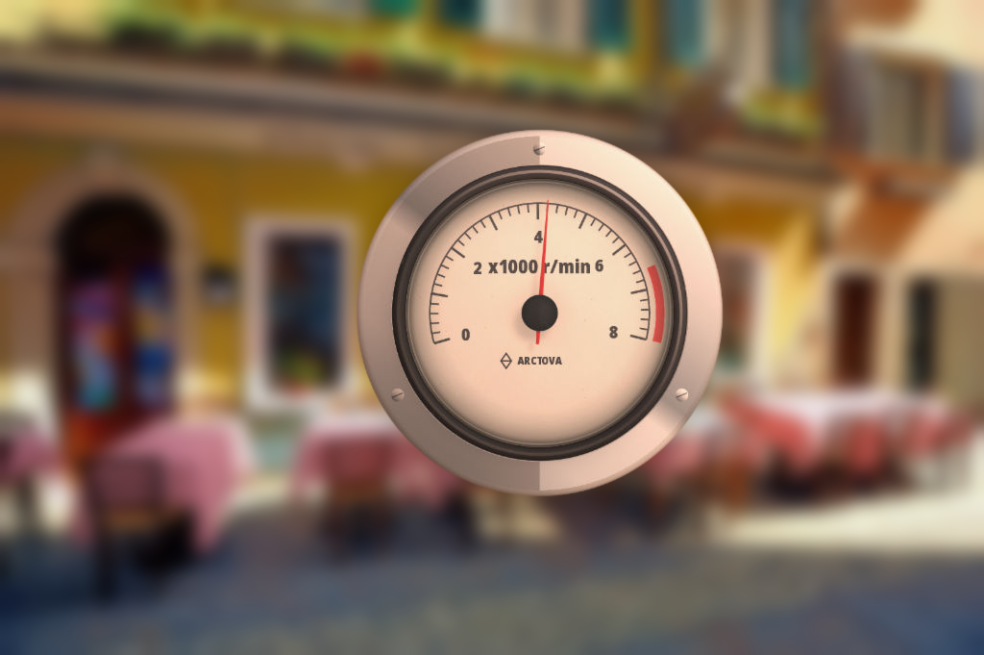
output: 4200 rpm
